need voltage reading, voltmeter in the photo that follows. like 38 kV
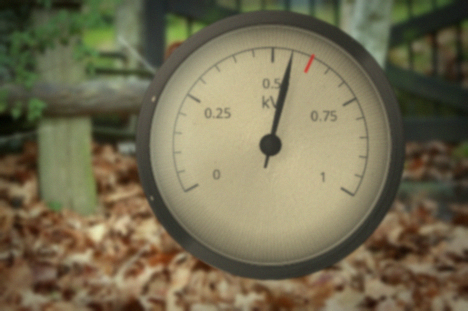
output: 0.55 kV
